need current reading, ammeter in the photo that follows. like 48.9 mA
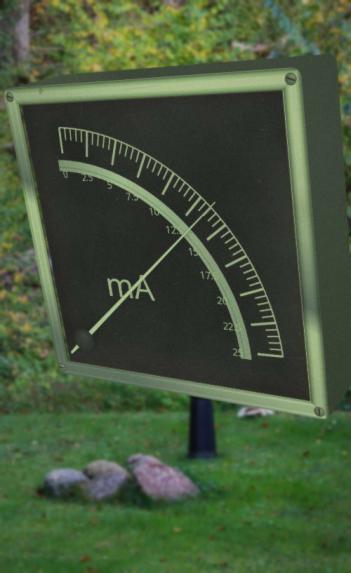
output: 13.5 mA
